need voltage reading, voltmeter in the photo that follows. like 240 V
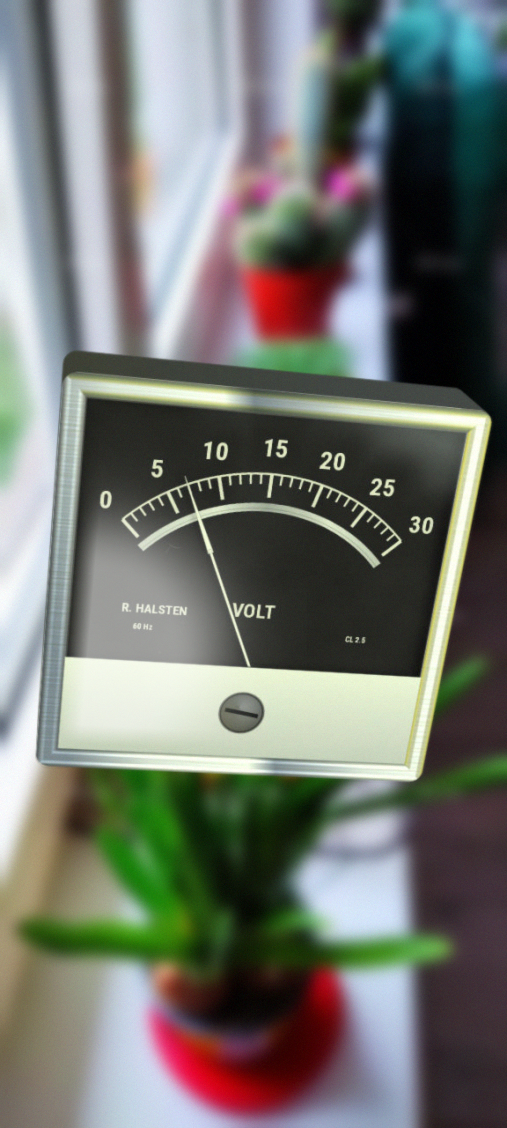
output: 7 V
